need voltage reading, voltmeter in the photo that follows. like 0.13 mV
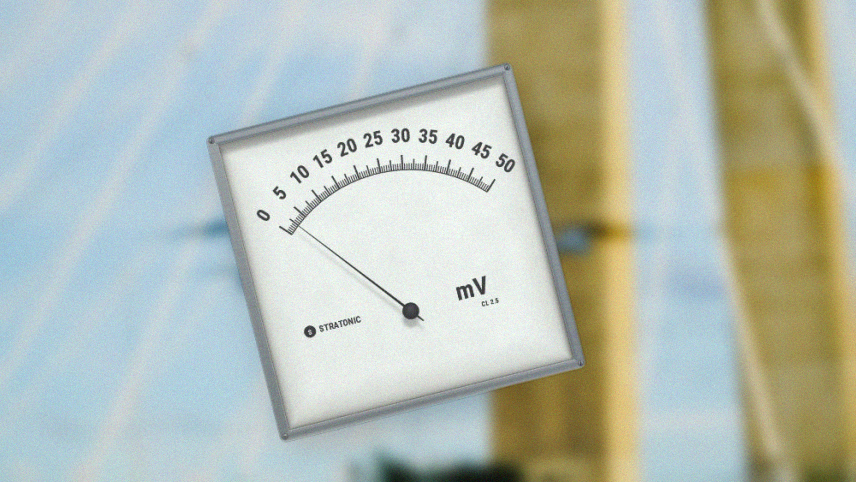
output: 2.5 mV
